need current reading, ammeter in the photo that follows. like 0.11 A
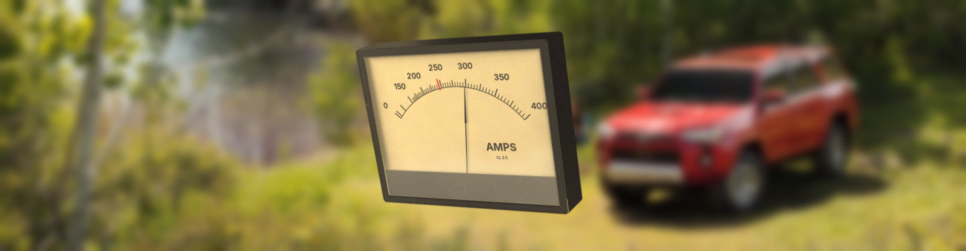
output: 300 A
